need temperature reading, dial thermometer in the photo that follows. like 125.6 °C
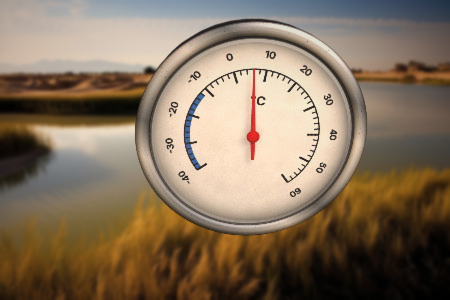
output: 6 °C
